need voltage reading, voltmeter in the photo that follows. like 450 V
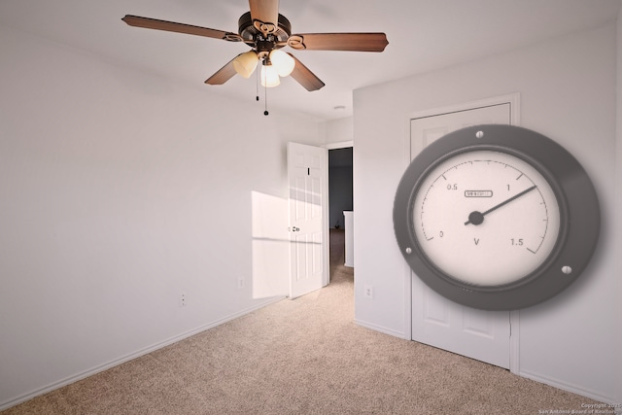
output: 1.1 V
